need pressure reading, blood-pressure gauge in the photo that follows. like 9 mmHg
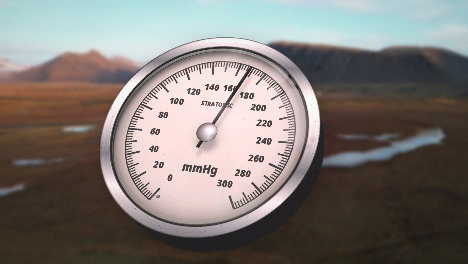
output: 170 mmHg
